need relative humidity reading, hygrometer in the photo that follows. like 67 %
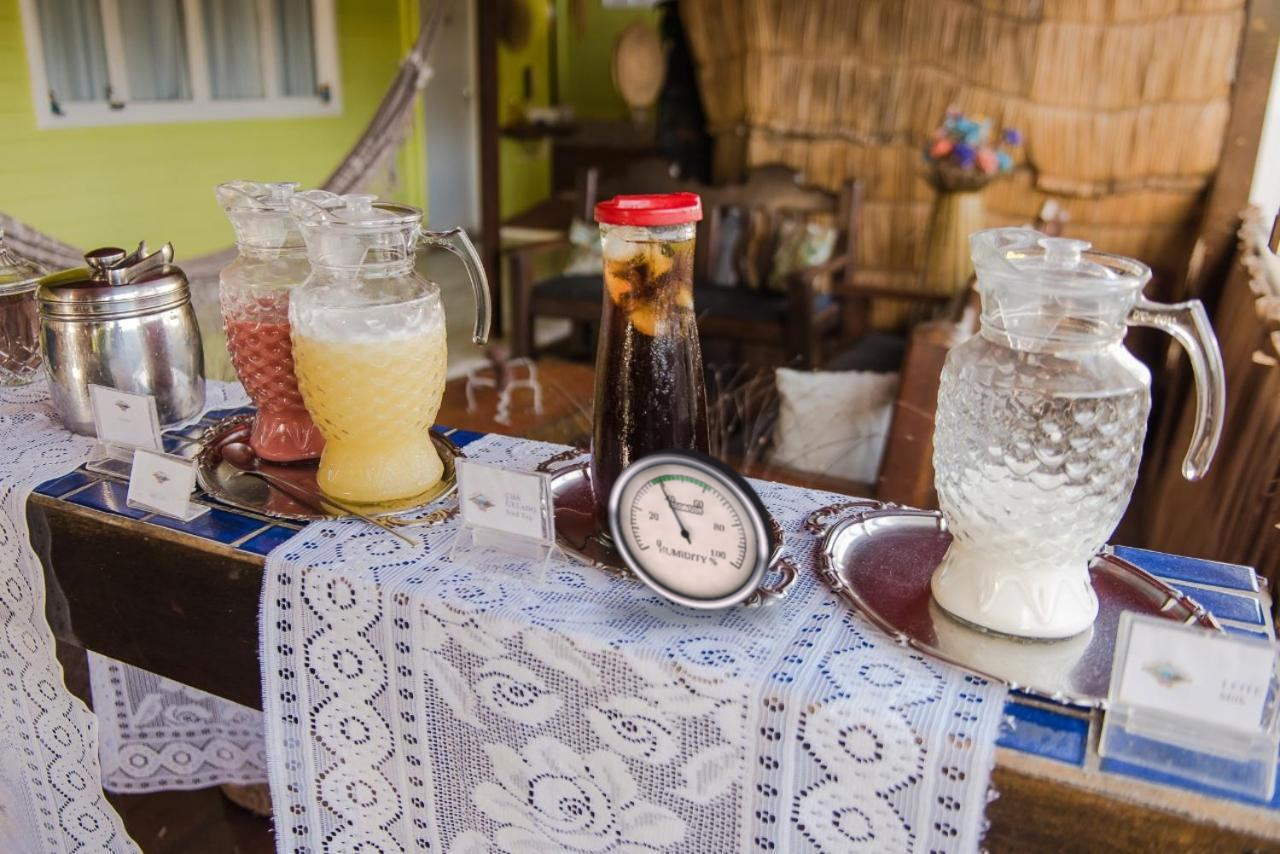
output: 40 %
